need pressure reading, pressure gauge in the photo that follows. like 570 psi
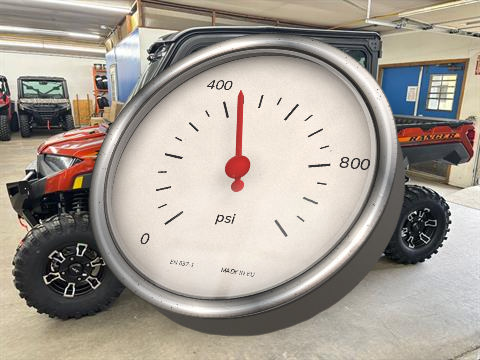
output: 450 psi
